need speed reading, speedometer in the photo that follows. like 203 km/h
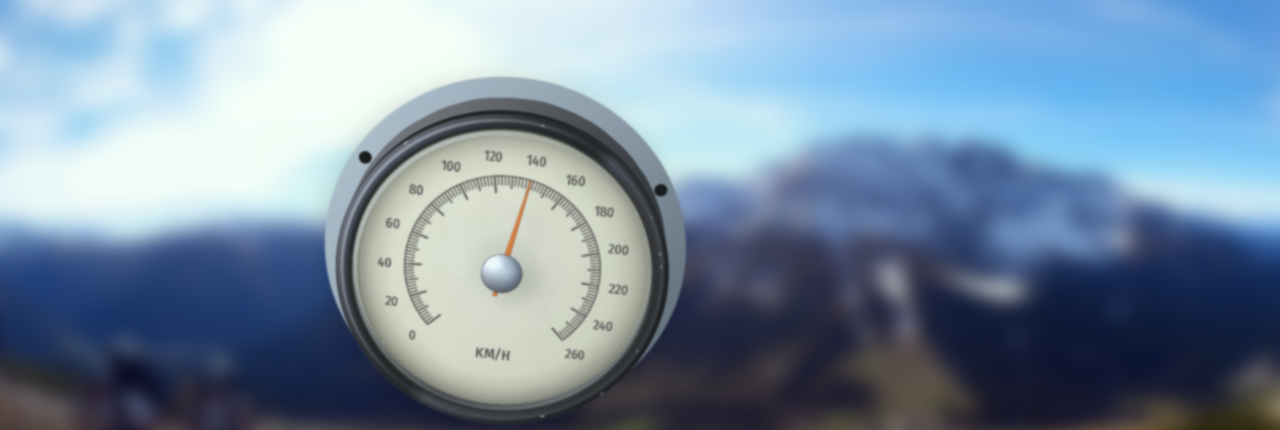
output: 140 km/h
